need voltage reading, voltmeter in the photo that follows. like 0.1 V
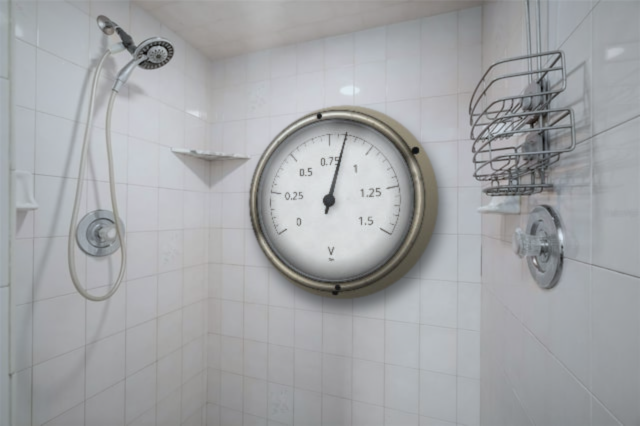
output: 0.85 V
